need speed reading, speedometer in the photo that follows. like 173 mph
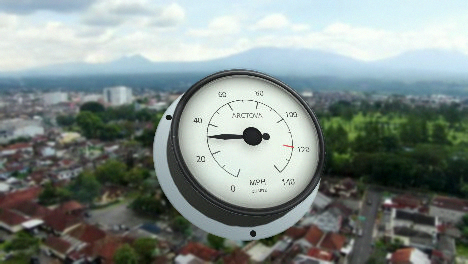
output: 30 mph
